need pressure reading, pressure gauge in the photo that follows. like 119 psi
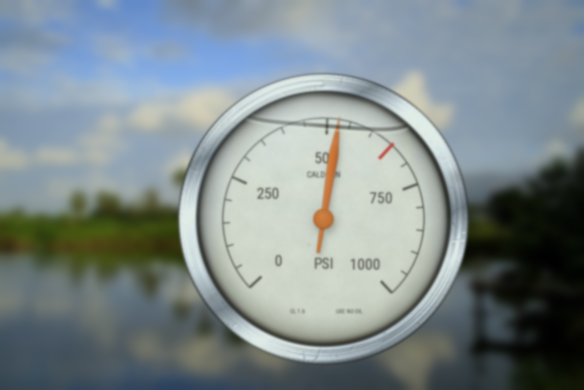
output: 525 psi
